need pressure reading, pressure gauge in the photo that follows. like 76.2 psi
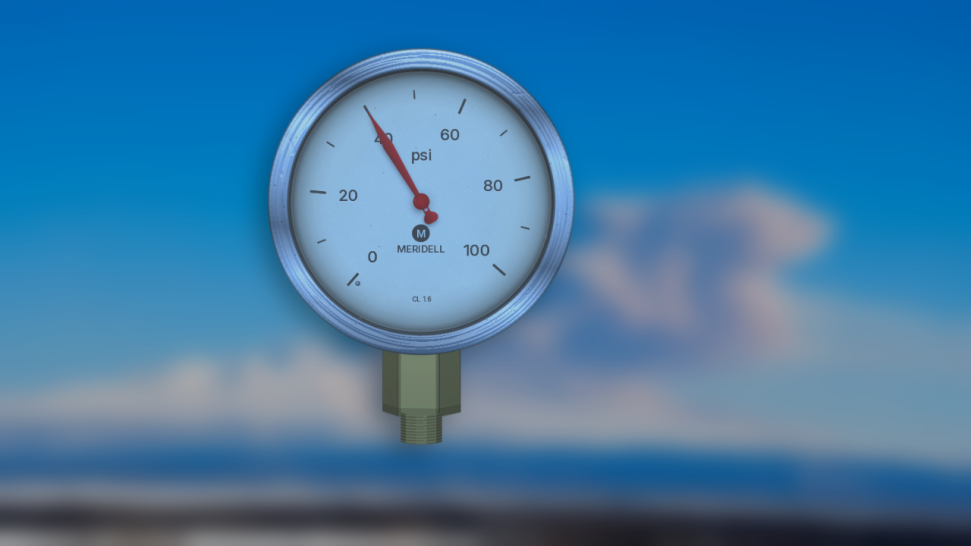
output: 40 psi
